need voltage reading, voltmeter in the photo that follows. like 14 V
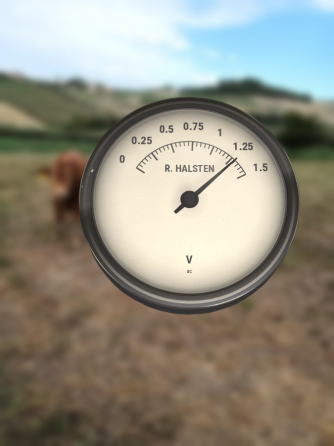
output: 1.3 V
